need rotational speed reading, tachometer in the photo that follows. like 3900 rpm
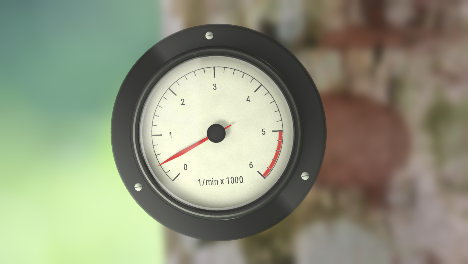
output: 400 rpm
